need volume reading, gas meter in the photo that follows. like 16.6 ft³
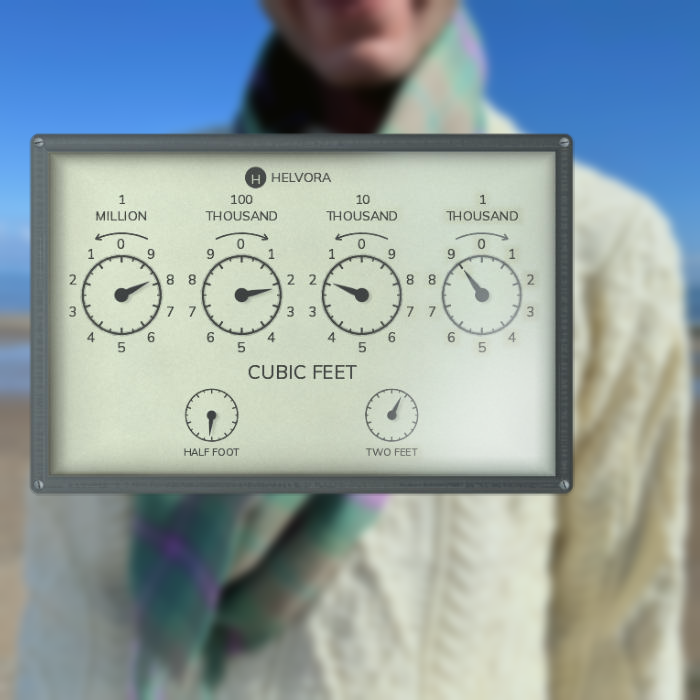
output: 821900 ft³
